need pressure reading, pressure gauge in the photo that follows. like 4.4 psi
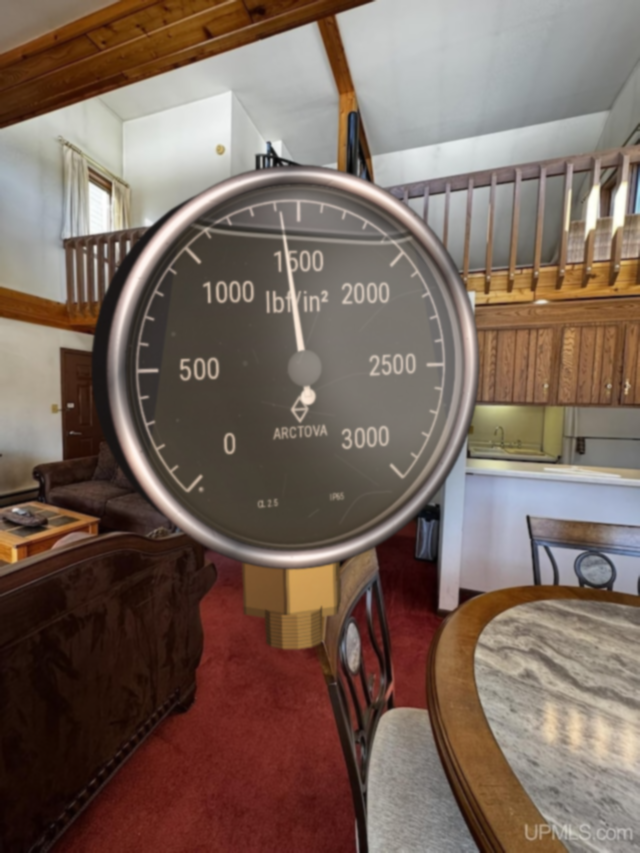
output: 1400 psi
